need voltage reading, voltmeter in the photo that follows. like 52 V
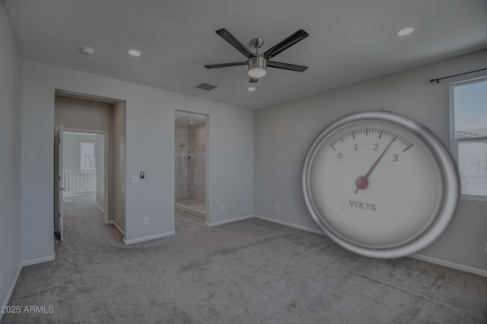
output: 2.5 V
